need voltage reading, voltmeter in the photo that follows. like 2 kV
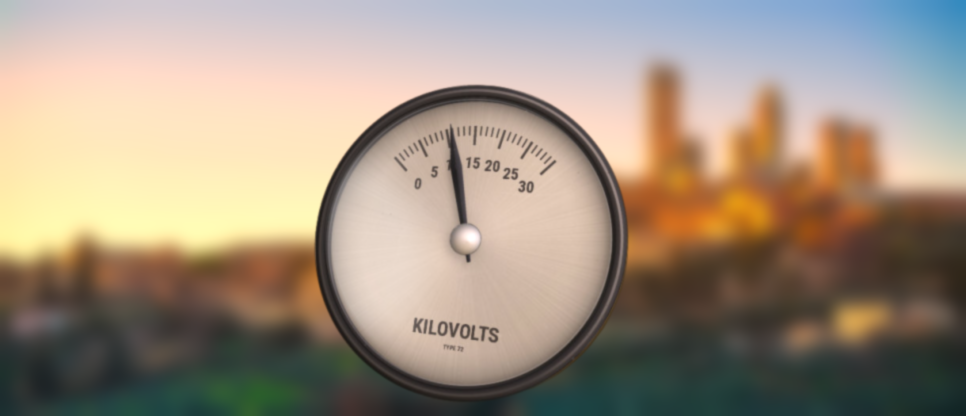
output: 11 kV
